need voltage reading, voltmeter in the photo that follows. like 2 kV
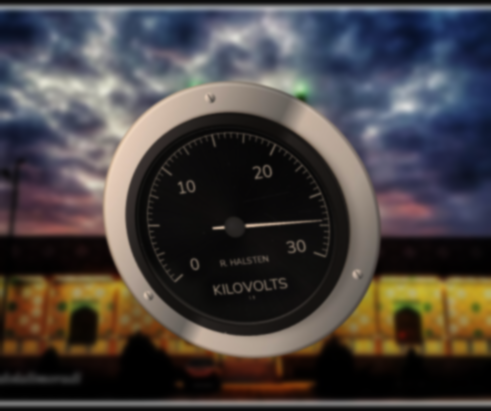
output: 27 kV
